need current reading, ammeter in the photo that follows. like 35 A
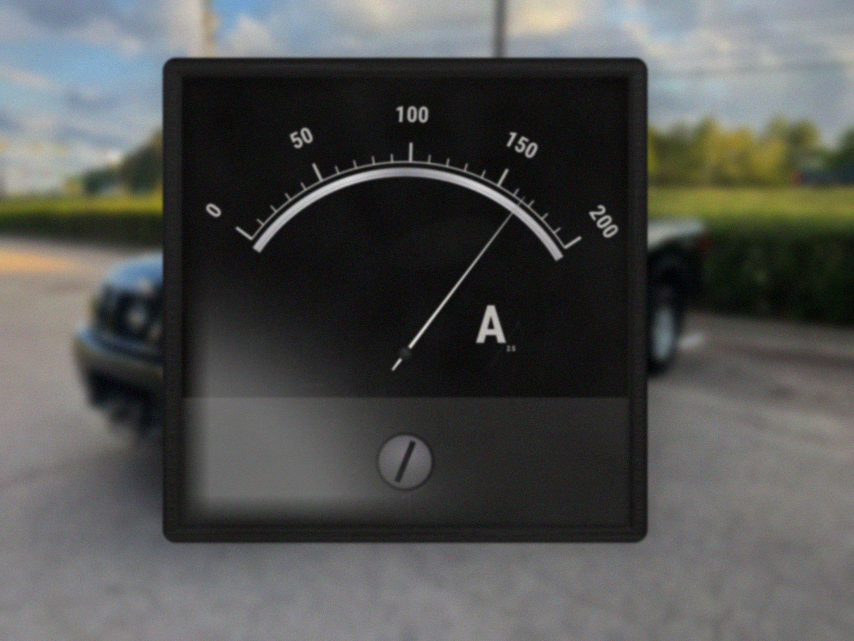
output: 165 A
